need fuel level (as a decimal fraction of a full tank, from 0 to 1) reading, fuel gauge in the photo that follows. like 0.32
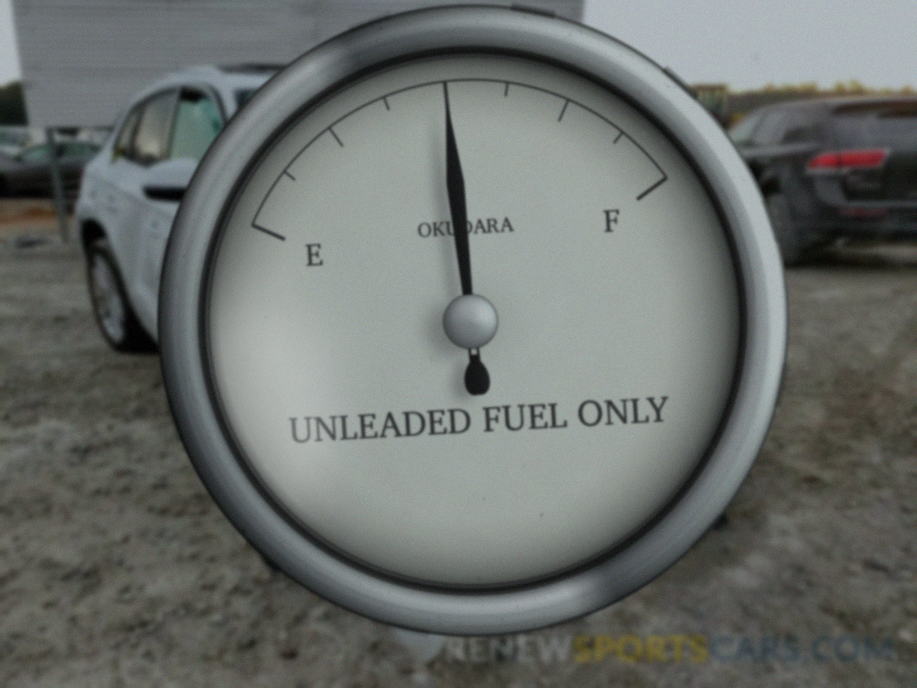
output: 0.5
